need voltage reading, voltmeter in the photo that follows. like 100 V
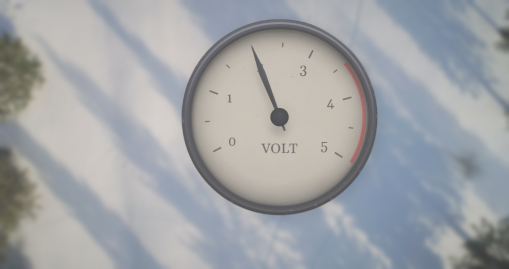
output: 2 V
